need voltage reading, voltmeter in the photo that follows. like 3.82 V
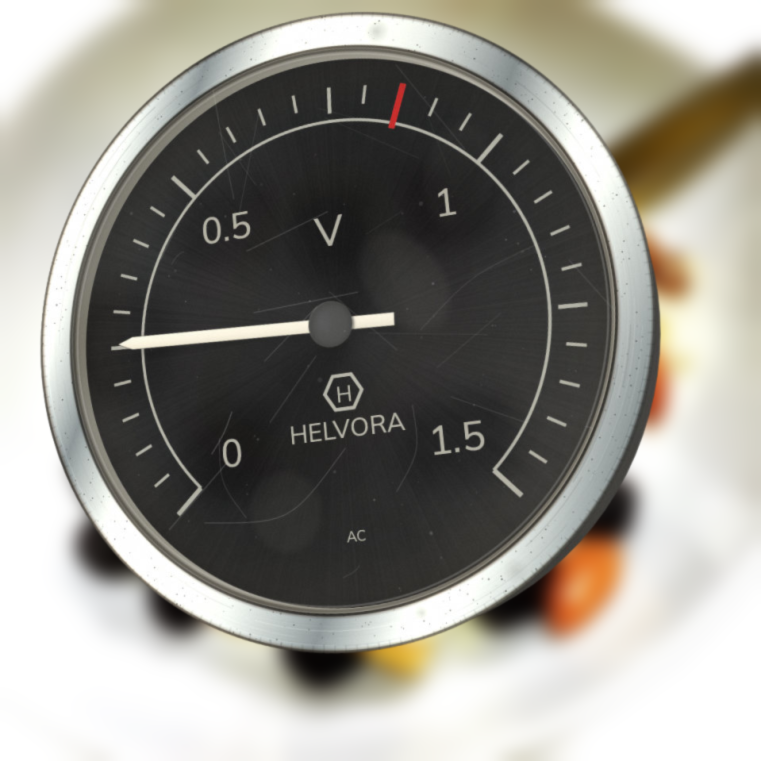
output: 0.25 V
